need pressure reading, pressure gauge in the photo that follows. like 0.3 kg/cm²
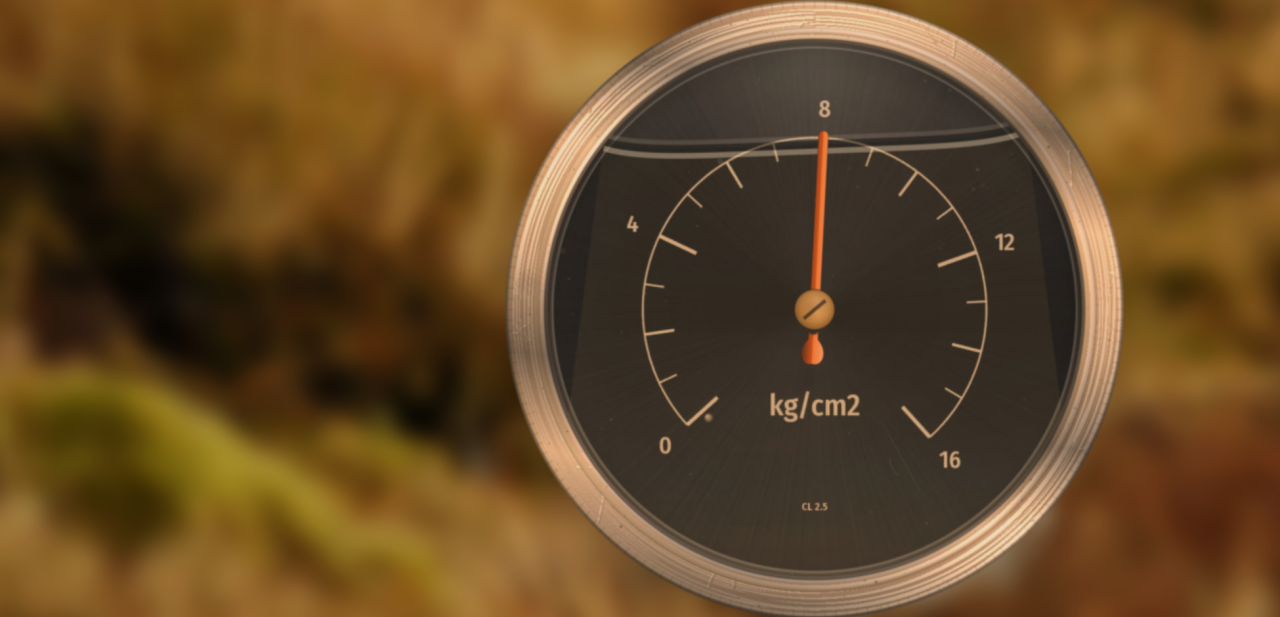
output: 8 kg/cm²
